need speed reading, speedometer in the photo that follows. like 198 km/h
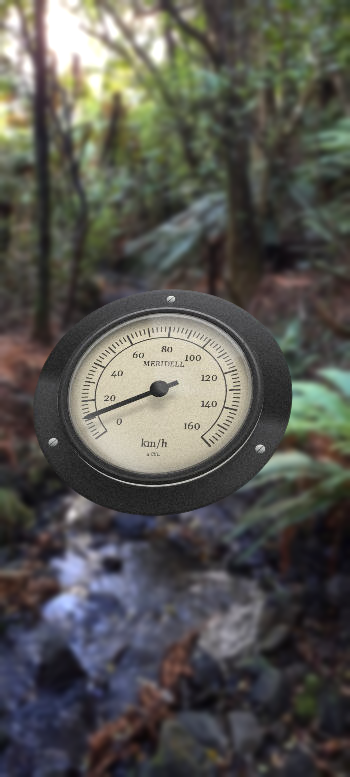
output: 10 km/h
